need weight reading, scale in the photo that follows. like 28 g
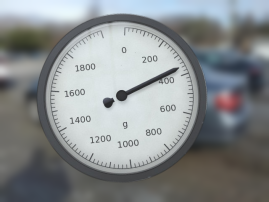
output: 360 g
